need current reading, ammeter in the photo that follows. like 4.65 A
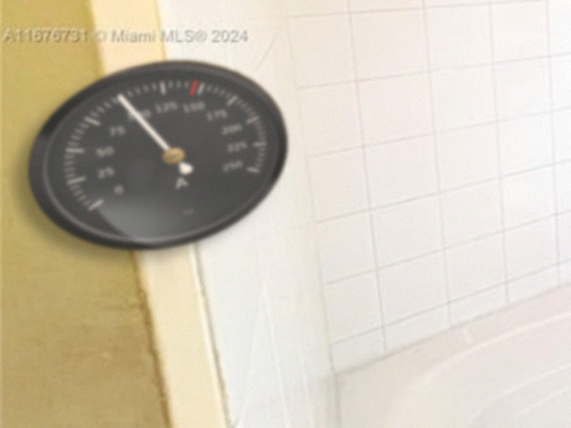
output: 100 A
